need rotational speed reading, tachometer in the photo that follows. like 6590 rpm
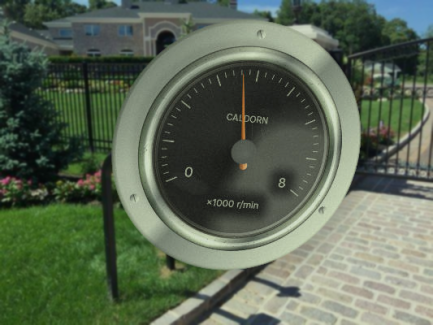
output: 3600 rpm
